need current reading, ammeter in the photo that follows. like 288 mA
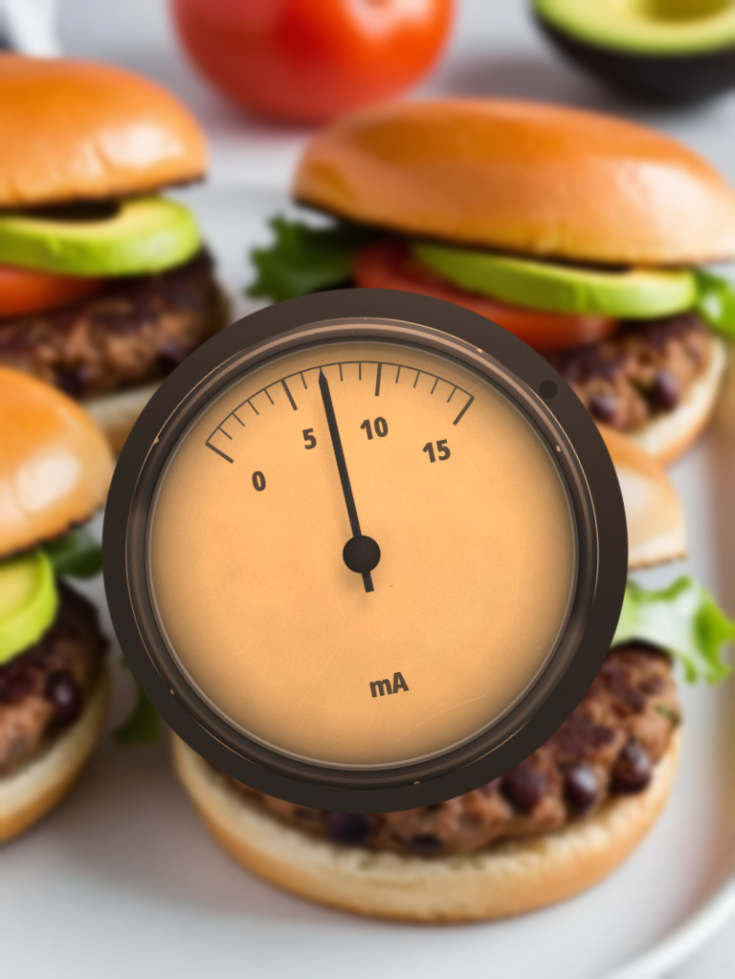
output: 7 mA
